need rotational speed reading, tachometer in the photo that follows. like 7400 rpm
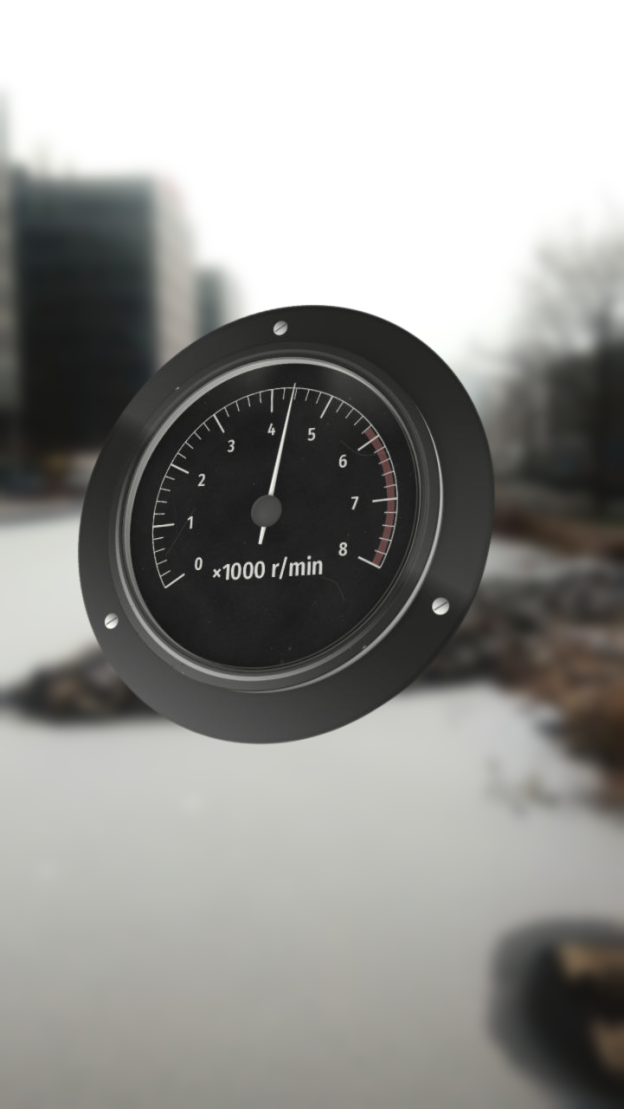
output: 4400 rpm
